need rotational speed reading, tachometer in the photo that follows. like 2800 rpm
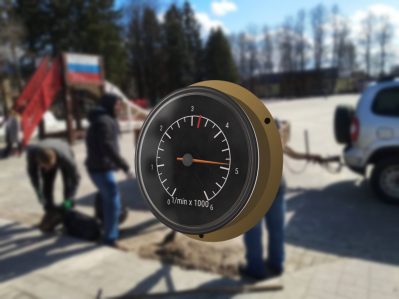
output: 4875 rpm
